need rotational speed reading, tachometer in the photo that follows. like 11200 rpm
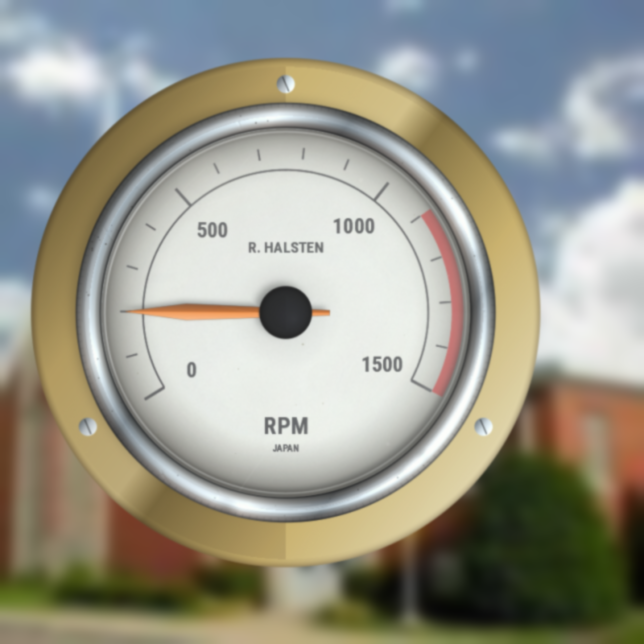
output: 200 rpm
